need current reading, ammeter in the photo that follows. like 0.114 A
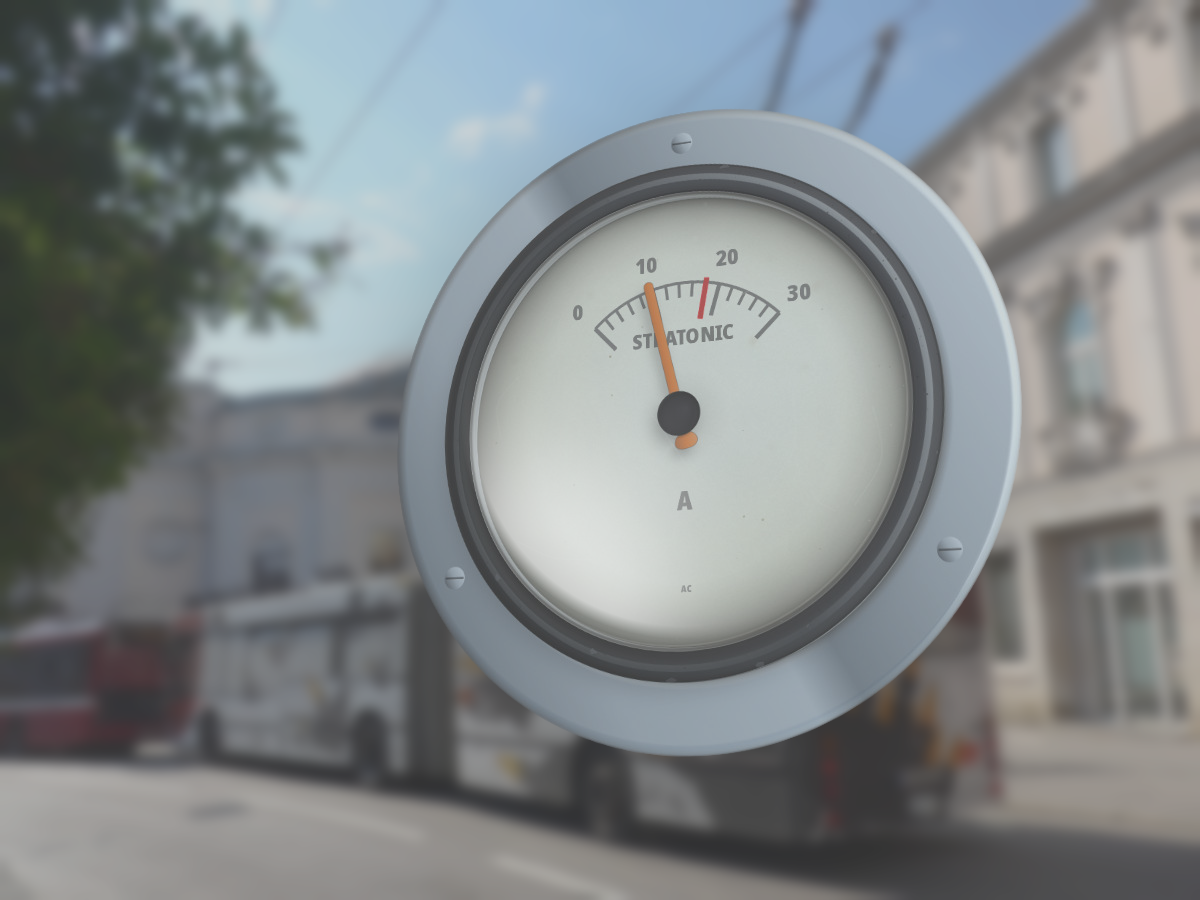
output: 10 A
